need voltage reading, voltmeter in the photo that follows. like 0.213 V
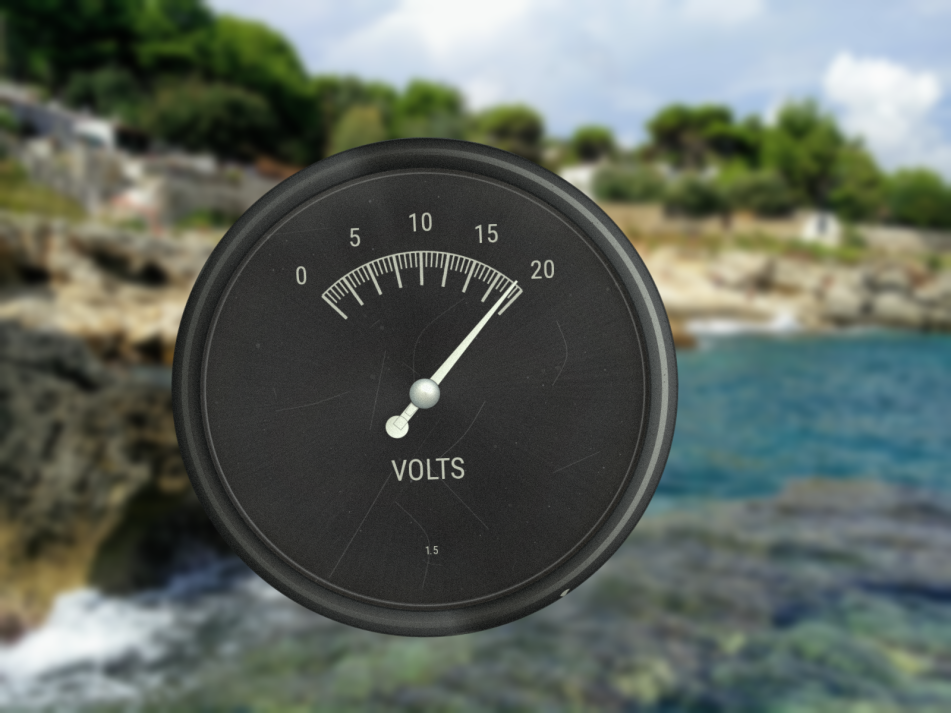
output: 19 V
